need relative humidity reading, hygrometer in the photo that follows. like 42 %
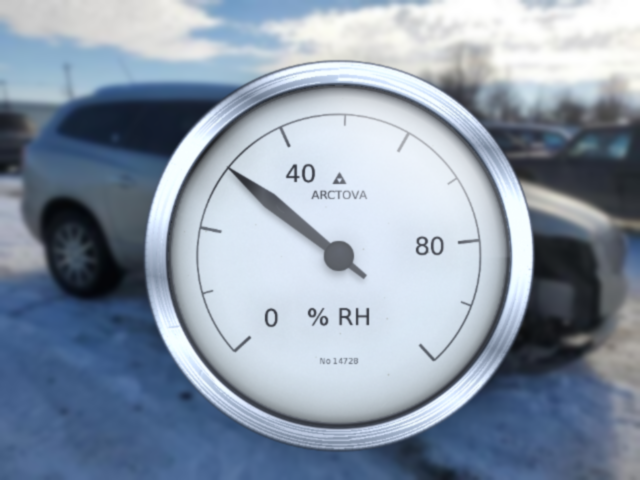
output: 30 %
